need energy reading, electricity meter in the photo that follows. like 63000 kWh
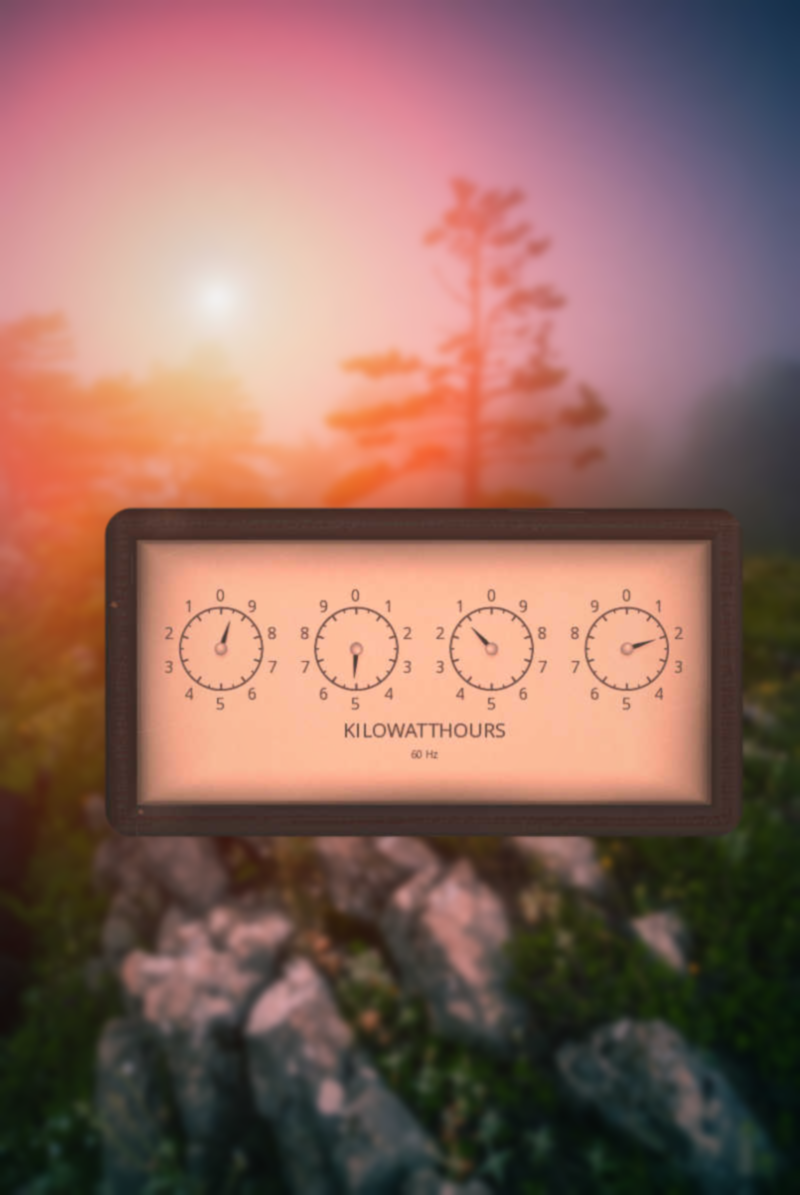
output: 9512 kWh
